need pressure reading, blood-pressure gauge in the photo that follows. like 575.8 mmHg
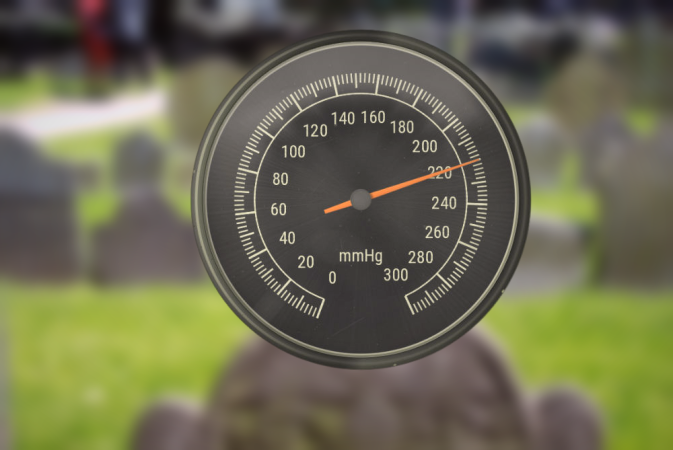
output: 220 mmHg
